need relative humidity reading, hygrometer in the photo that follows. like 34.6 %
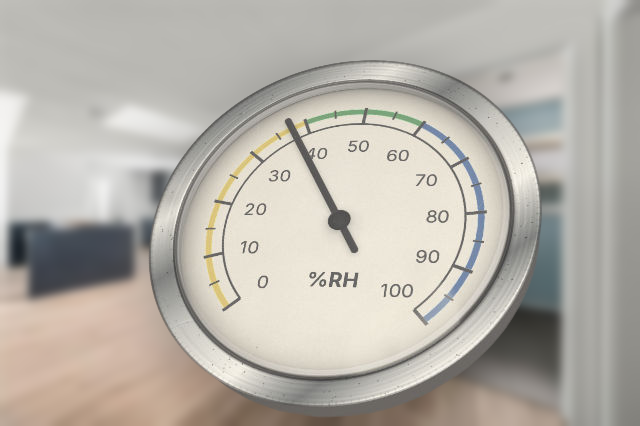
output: 37.5 %
